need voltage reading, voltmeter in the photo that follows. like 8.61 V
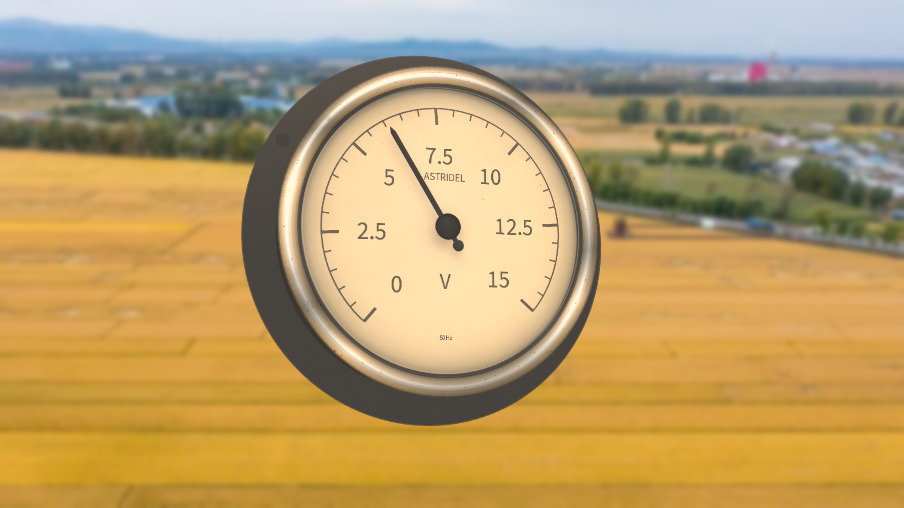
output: 6 V
